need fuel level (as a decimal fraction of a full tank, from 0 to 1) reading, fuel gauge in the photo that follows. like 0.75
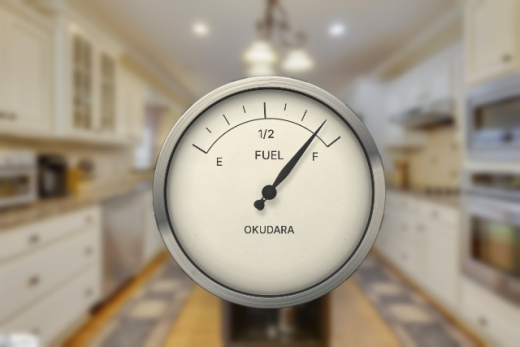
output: 0.875
